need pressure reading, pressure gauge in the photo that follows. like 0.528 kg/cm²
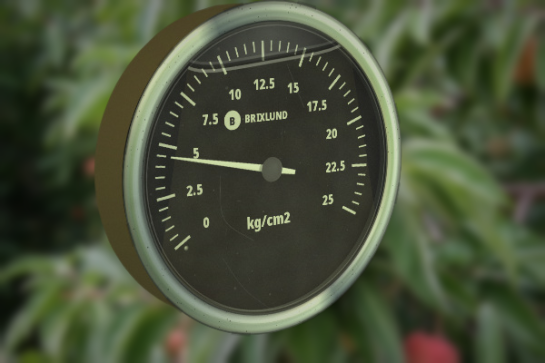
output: 4.5 kg/cm²
